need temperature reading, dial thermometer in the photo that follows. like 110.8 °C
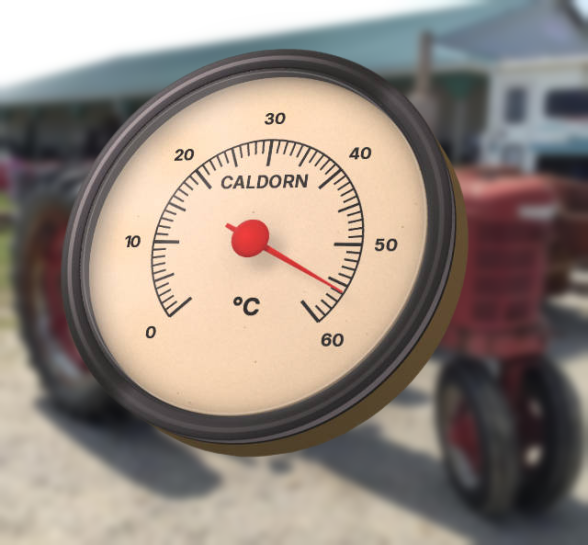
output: 56 °C
